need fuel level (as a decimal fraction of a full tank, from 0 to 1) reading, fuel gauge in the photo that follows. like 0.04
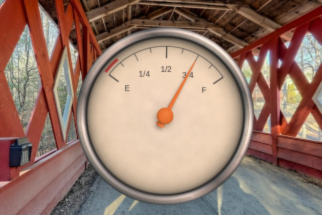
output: 0.75
